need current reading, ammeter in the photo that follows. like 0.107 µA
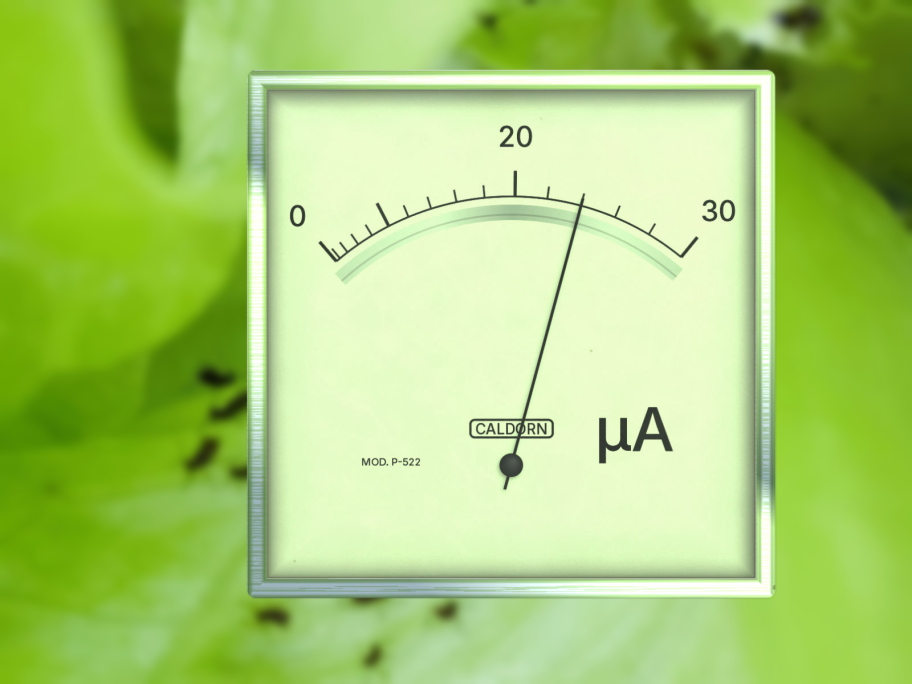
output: 24 µA
